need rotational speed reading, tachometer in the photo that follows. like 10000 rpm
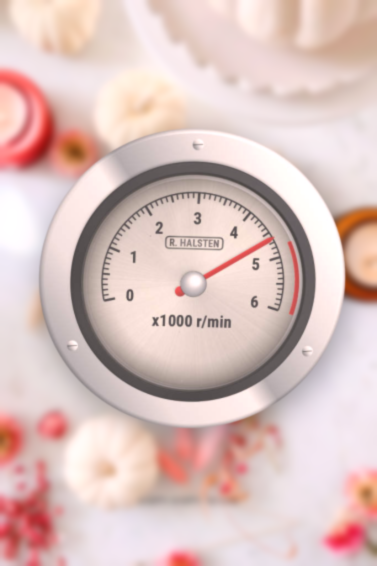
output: 4600 rpm
